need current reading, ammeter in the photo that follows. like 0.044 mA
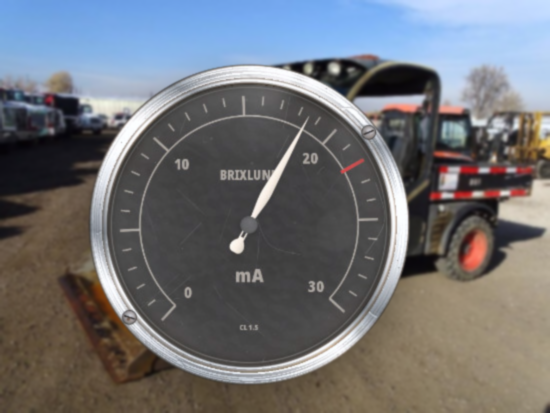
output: 18.5 mA
